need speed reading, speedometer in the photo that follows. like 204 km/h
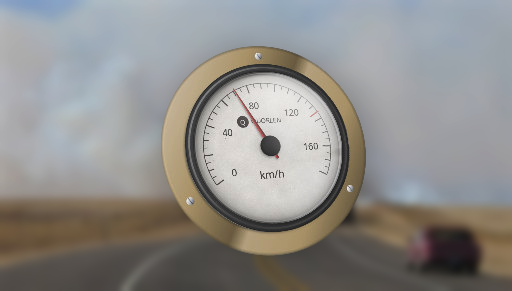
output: 70 km/h
